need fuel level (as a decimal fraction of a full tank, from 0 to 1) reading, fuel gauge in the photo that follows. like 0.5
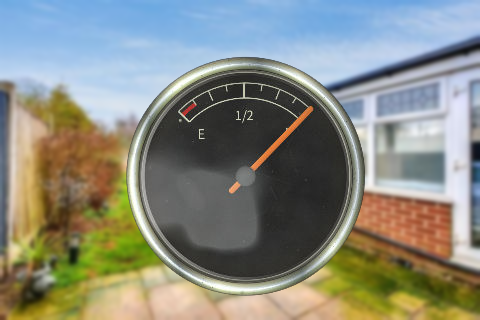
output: 1
